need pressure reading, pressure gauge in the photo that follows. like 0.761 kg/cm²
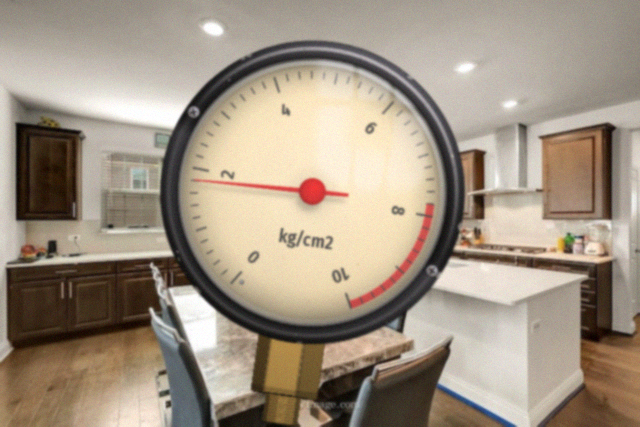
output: 1.8 kg/cm²
